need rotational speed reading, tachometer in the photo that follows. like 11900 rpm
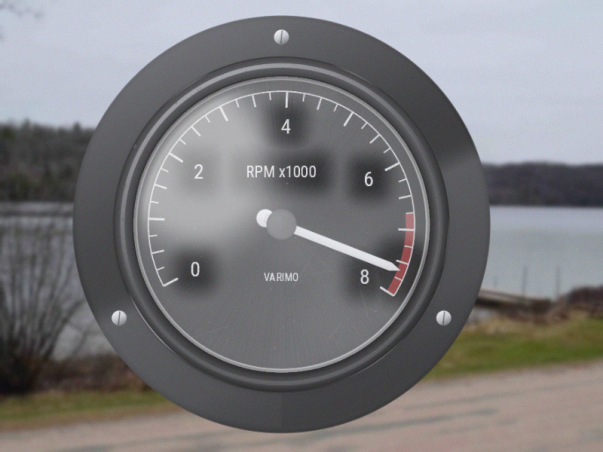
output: 7625 rpm
